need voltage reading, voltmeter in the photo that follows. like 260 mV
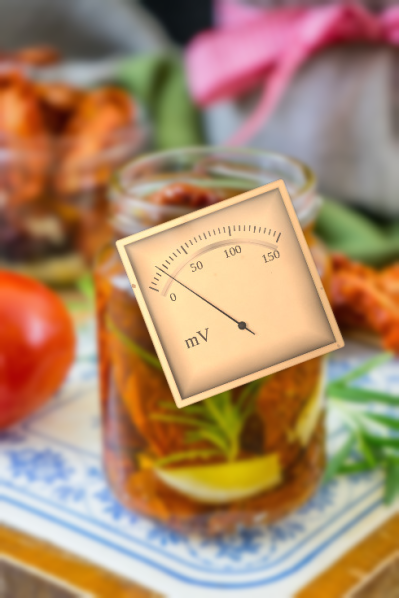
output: 20 mV
